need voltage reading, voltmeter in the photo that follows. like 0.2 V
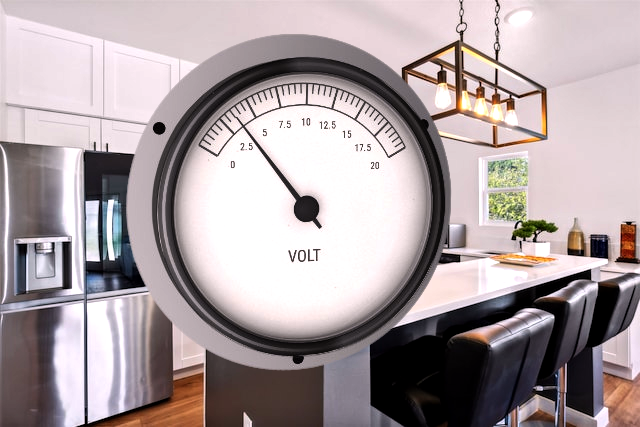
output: 3.5 V
